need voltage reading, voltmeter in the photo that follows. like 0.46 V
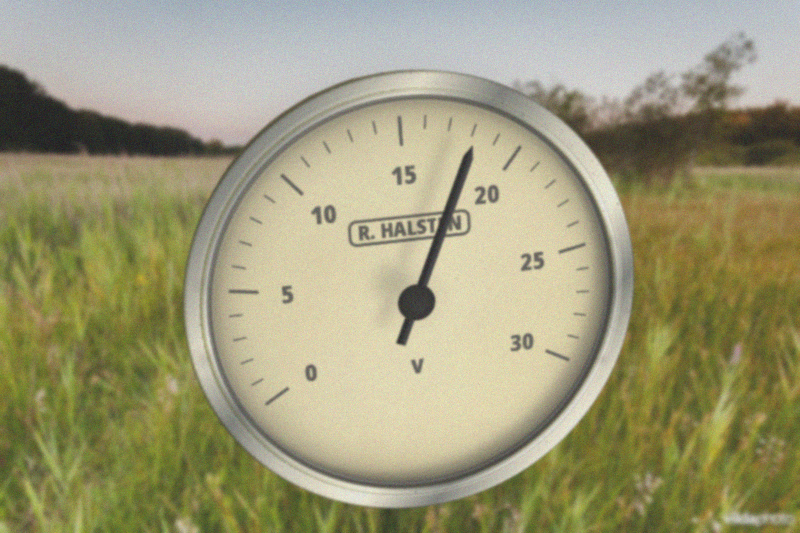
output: 18 V
